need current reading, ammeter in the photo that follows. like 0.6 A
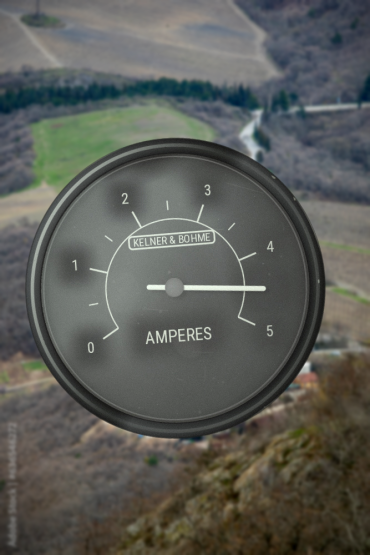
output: 4.5 A
